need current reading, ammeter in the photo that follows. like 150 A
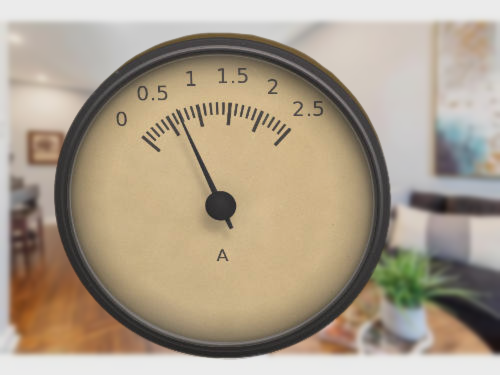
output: 0.7 A
